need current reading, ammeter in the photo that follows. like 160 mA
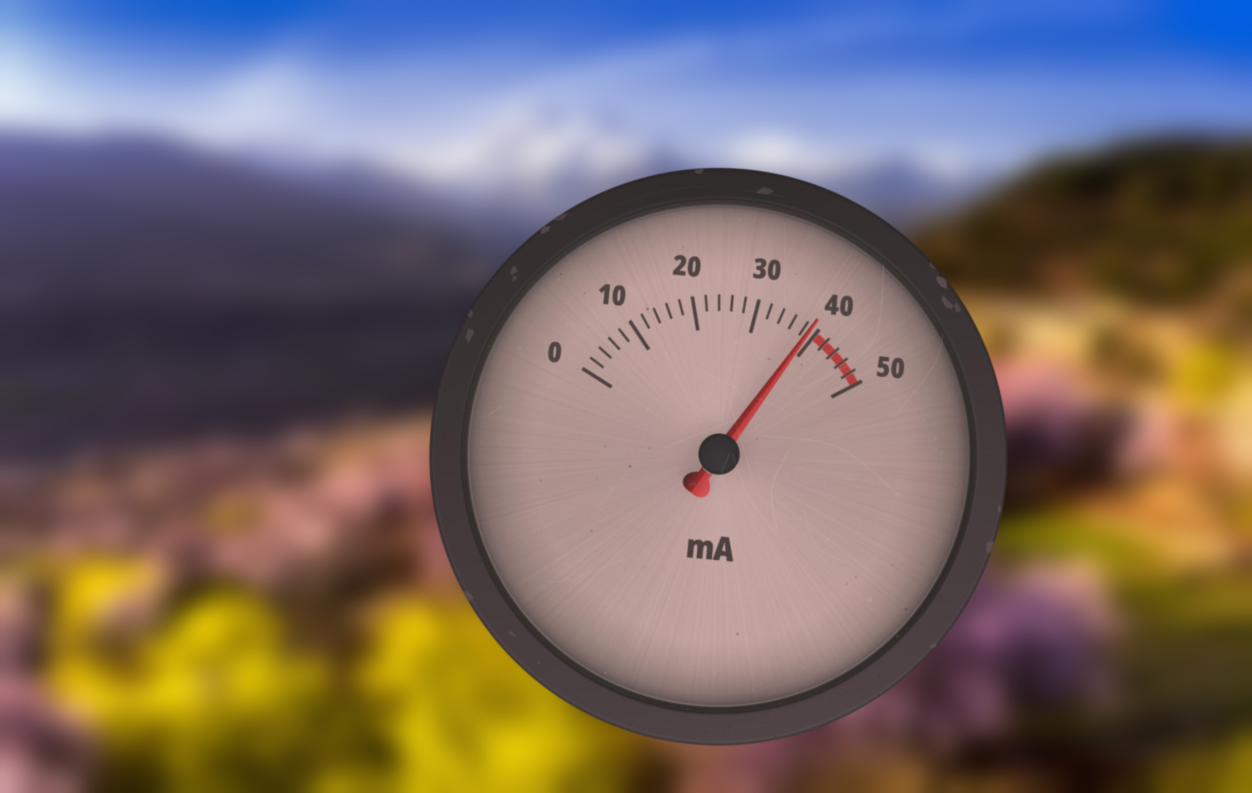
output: 39 mA
